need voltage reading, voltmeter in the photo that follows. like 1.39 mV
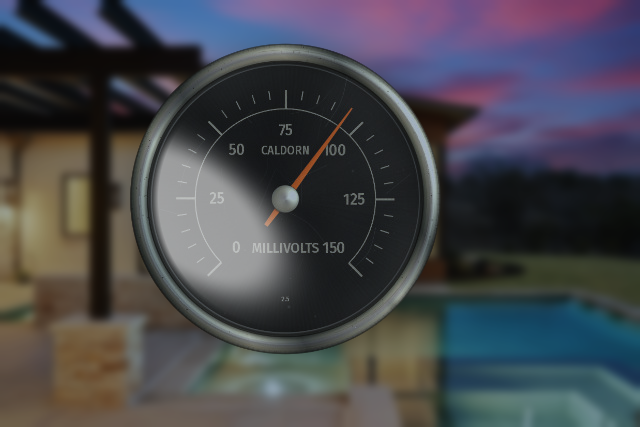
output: 95 mV
